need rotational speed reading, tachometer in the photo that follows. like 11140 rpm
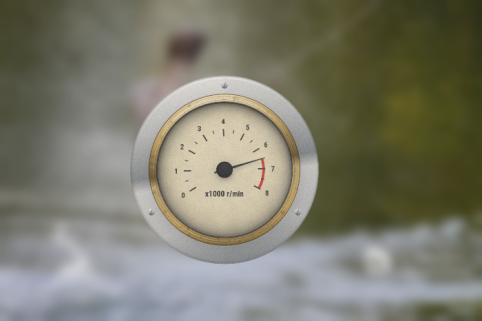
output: 6500 rpm
